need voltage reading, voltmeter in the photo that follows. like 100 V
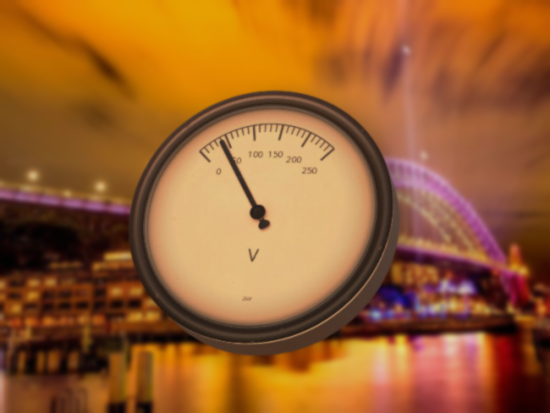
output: 40 V
